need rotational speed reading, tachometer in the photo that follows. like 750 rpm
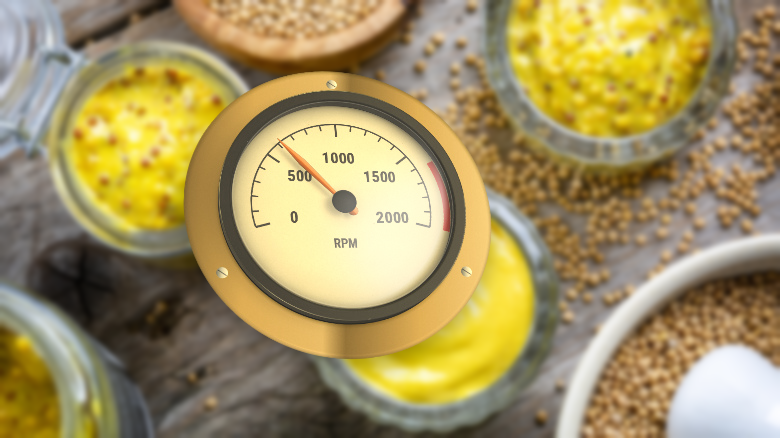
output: 600 rpm
